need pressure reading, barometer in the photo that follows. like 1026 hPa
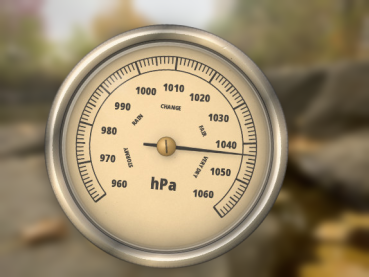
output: 1043 hPa
